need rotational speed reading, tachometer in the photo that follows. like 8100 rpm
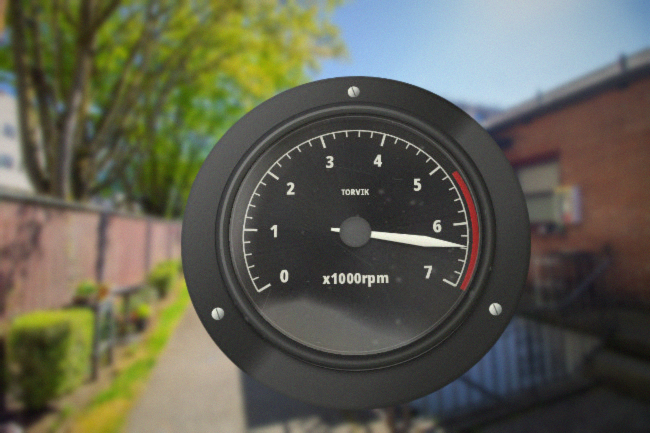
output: 6400 rpm
